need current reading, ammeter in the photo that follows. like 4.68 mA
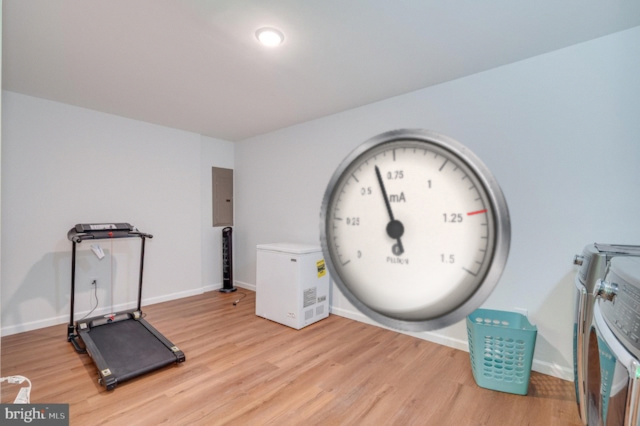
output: 0.65 mA
